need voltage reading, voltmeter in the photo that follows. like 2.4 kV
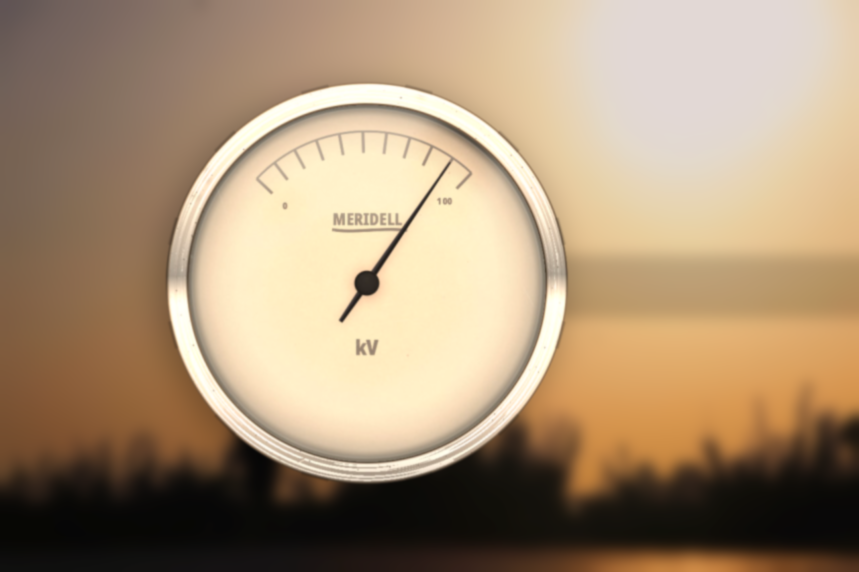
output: 90 kV
